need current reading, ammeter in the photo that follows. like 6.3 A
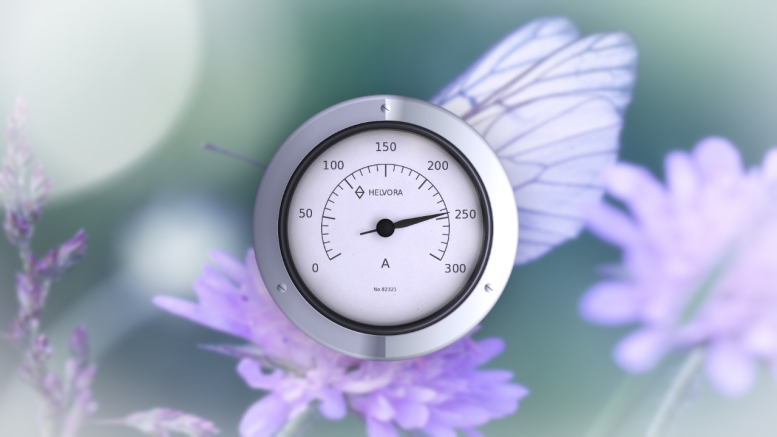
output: 245 A
